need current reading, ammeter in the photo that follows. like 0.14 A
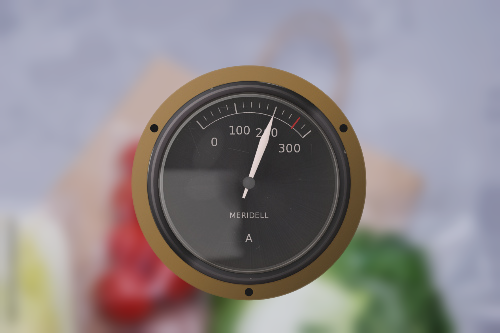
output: 200 A
